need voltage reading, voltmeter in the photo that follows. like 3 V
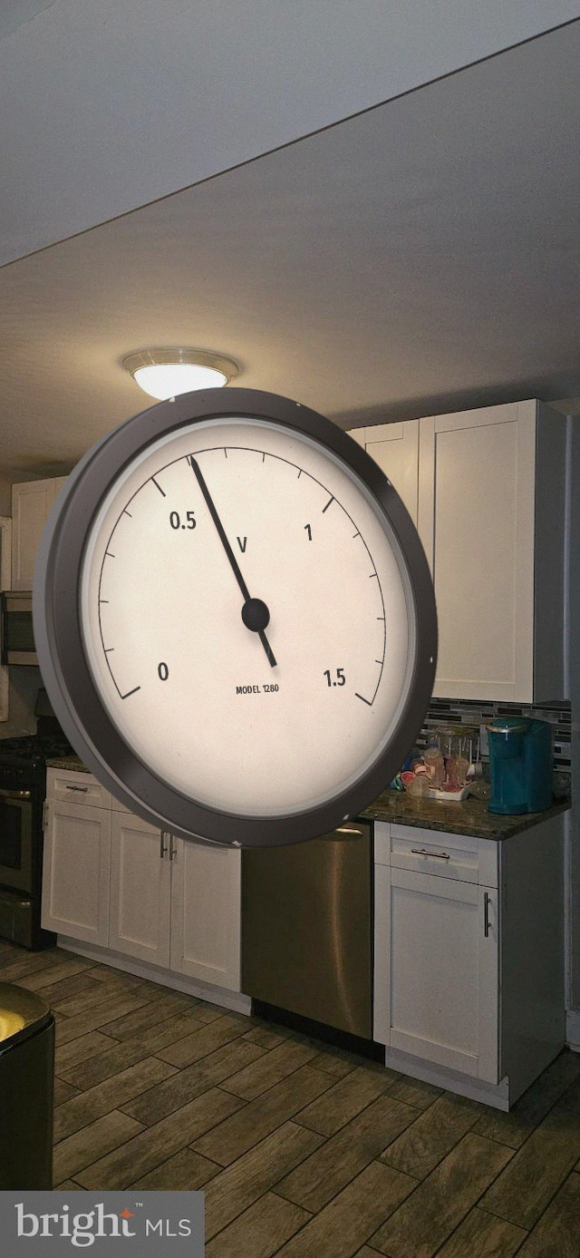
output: 0.6 V
